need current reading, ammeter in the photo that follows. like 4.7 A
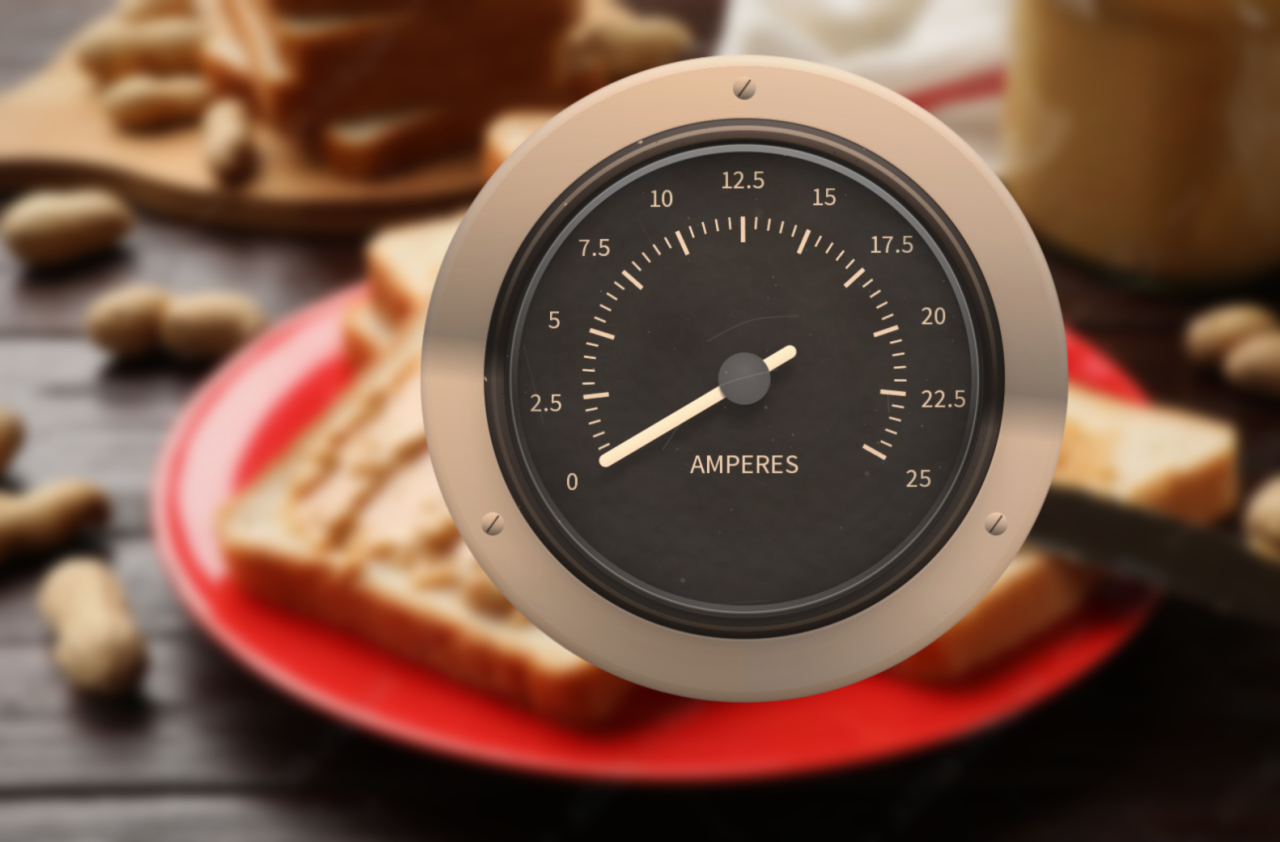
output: 0 A
